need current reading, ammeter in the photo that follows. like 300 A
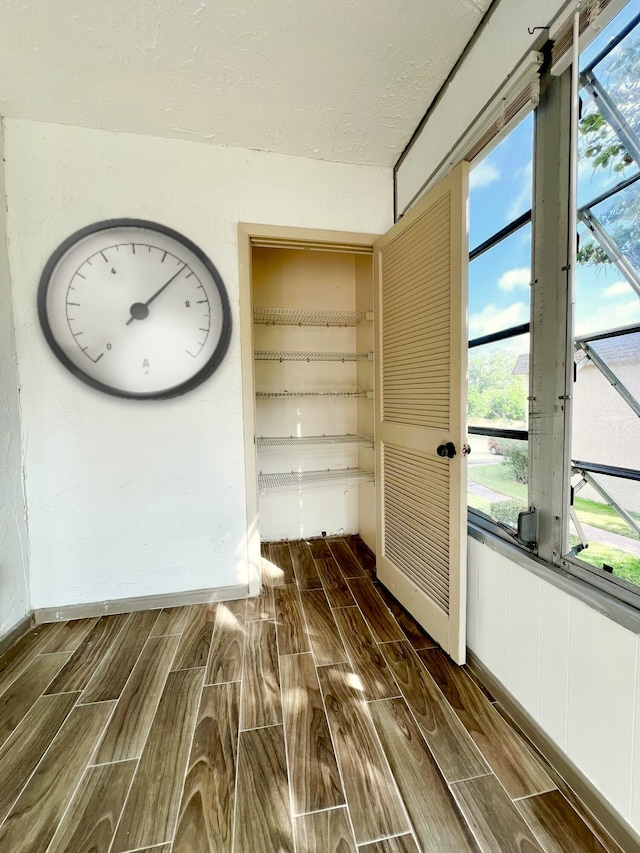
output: 6.75 A
